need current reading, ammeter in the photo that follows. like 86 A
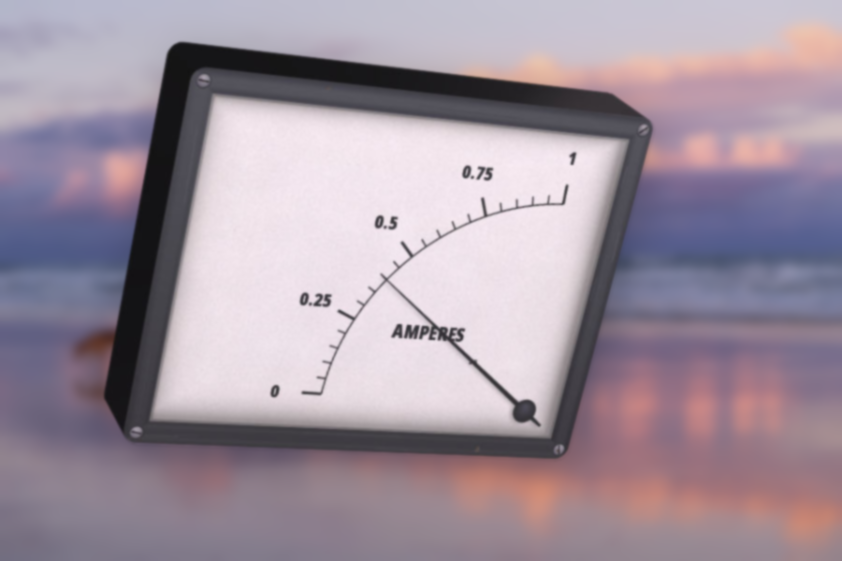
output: 0.4 A
